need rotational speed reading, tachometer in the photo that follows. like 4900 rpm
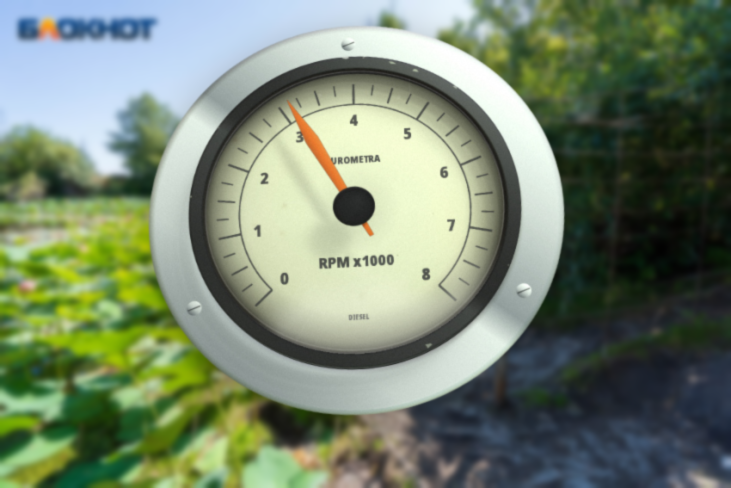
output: 3125 rpm
